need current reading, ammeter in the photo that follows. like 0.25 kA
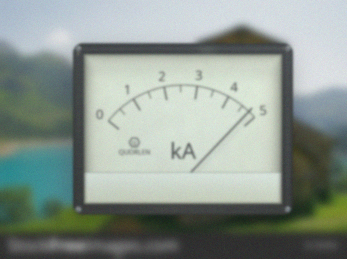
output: 4.75 kA
